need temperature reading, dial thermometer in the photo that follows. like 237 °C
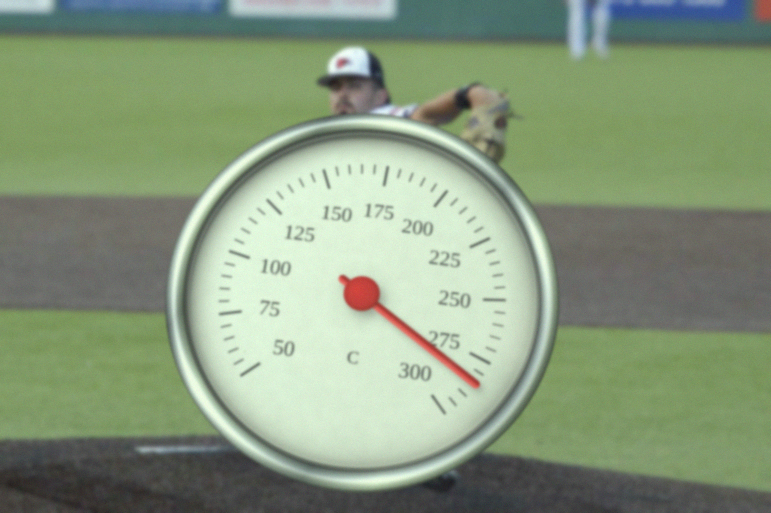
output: 285 °C
